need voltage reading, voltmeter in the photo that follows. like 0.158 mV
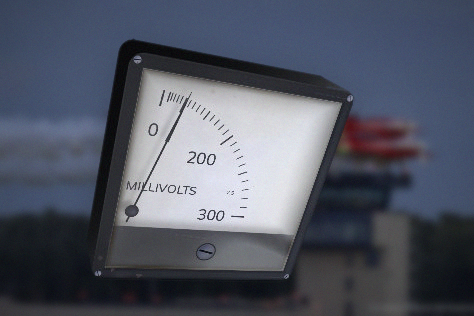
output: 100 mV
